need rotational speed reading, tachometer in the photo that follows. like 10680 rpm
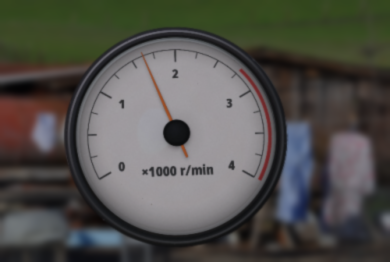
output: 1625 rpm
